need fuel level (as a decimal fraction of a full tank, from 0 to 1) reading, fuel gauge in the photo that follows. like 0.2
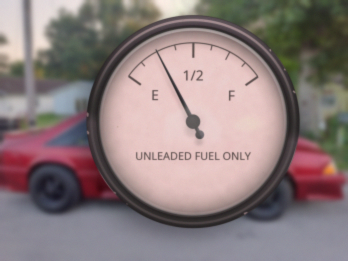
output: 0.25
